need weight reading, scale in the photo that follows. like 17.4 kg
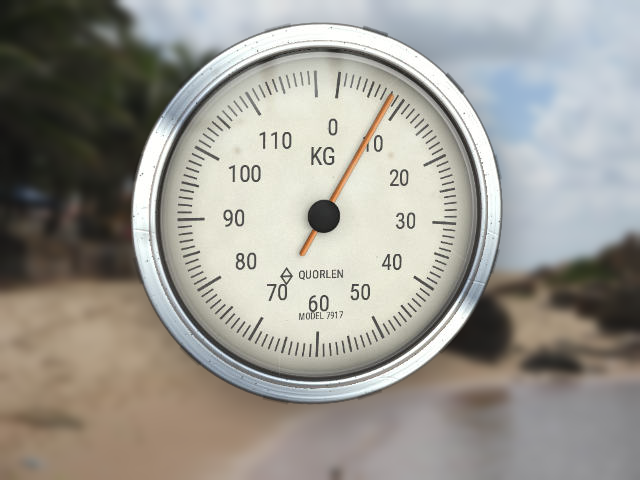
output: 8 kg
